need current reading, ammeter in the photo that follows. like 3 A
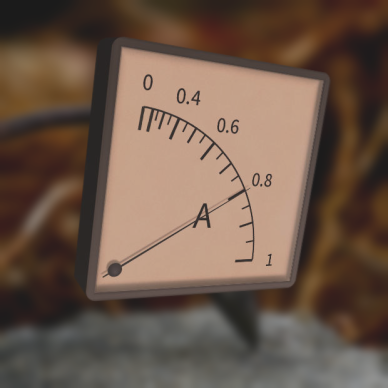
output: 0.8 A
